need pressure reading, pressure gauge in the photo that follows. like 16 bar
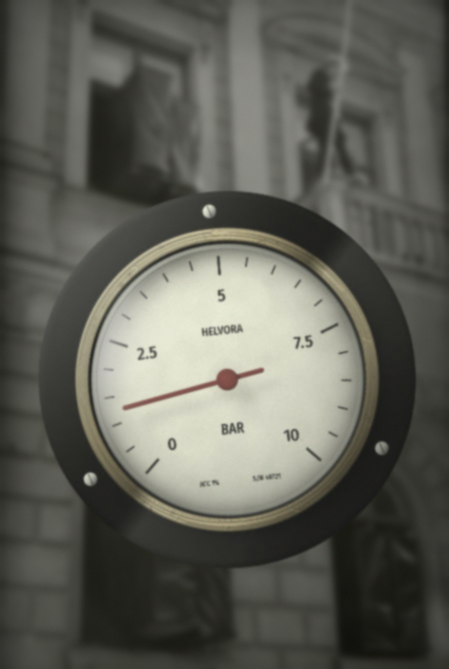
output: 1.25 bar
